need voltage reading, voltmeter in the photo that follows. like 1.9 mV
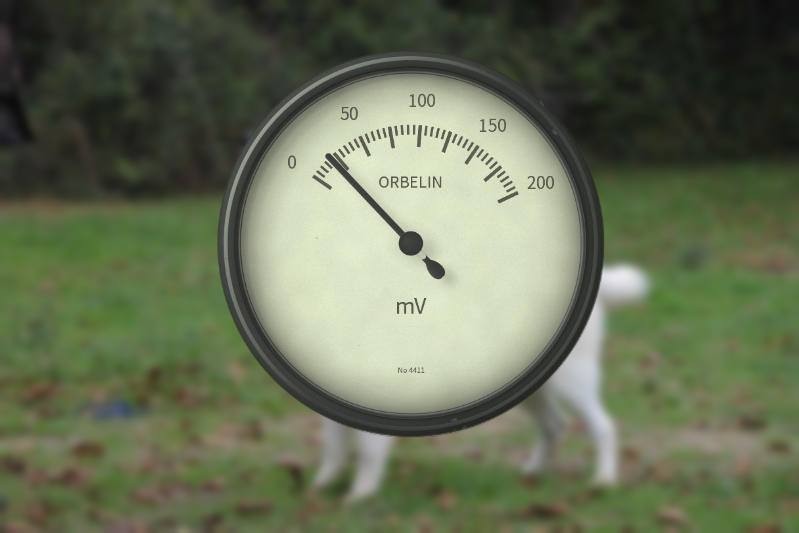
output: 20 mV
